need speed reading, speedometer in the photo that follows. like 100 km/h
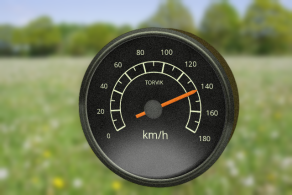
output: 140 km/h
